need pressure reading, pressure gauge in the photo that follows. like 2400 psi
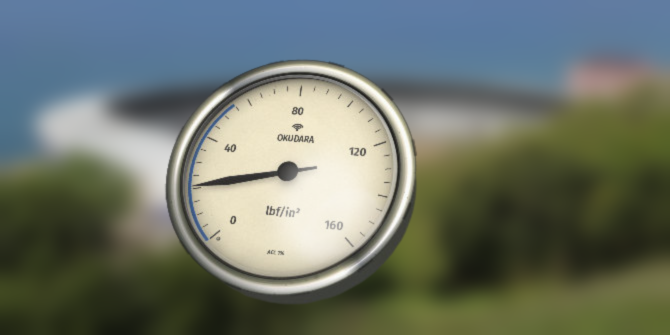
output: 20 psi
